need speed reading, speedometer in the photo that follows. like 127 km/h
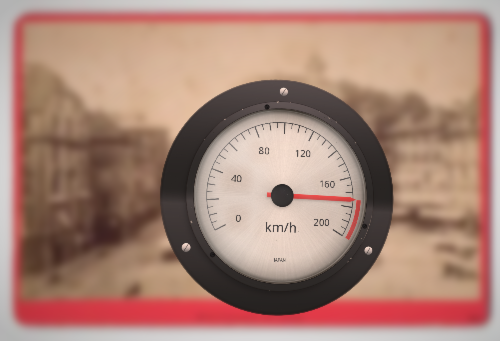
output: 175 km/h
